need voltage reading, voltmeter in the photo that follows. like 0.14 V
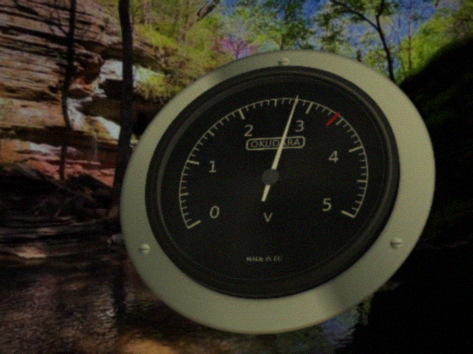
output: 2.8 V
